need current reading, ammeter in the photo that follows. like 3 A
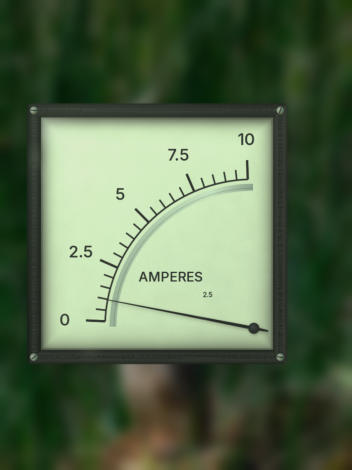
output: 1 A
